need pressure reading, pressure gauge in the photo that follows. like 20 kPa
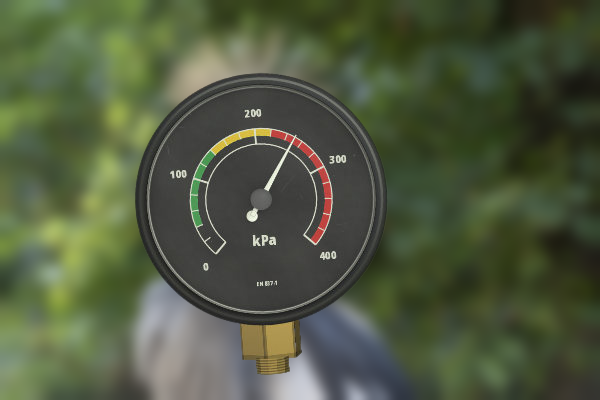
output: 250 kPa
